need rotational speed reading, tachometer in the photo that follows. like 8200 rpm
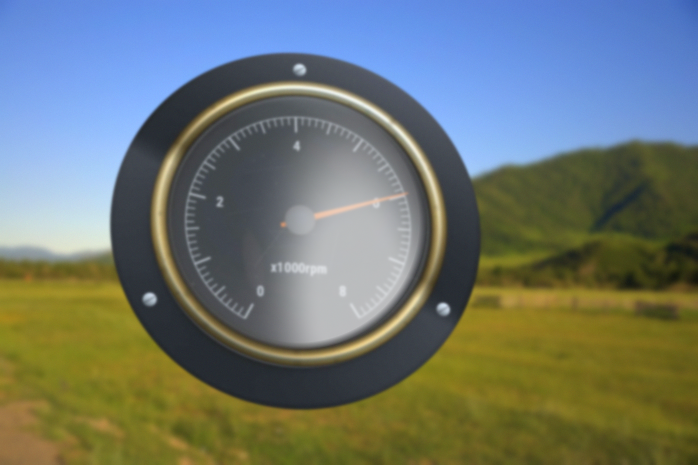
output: 6000 rpm
